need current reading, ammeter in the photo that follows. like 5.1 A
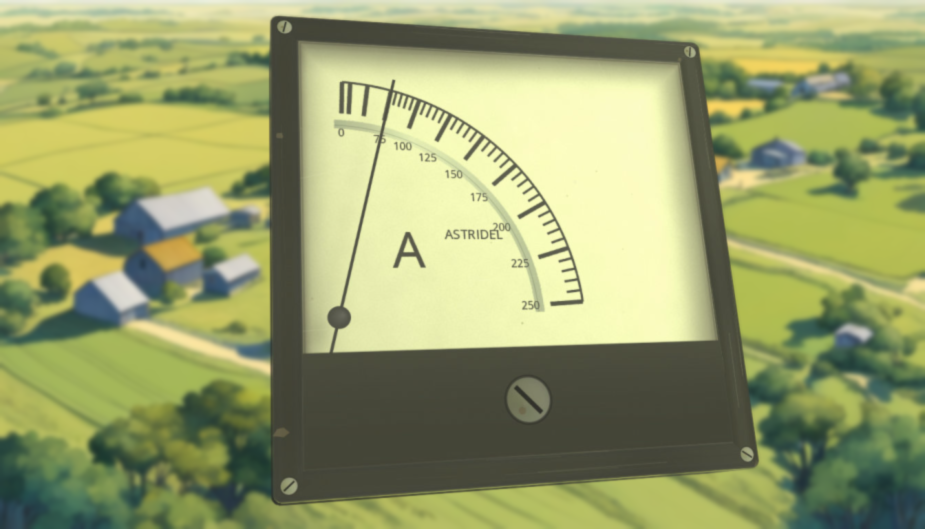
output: 75 A
